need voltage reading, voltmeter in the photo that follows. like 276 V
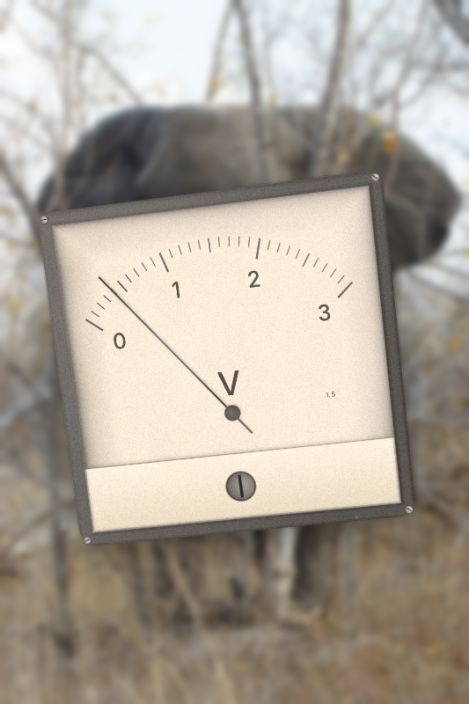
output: 0.4 V
